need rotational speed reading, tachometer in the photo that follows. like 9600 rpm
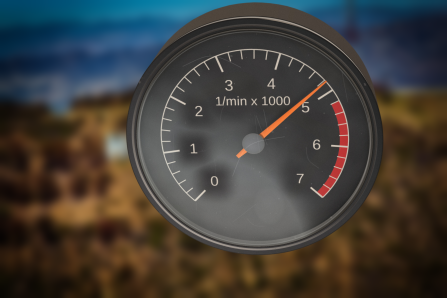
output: 4800 rpm
